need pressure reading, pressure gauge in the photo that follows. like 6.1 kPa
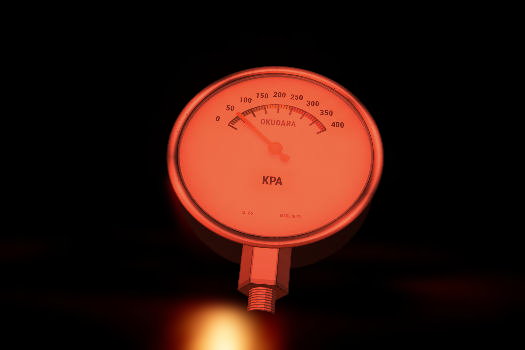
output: 50 kPa
